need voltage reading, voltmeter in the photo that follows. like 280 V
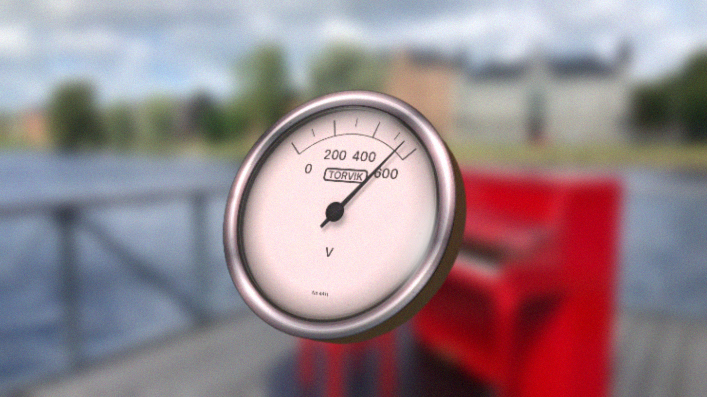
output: 550 V
